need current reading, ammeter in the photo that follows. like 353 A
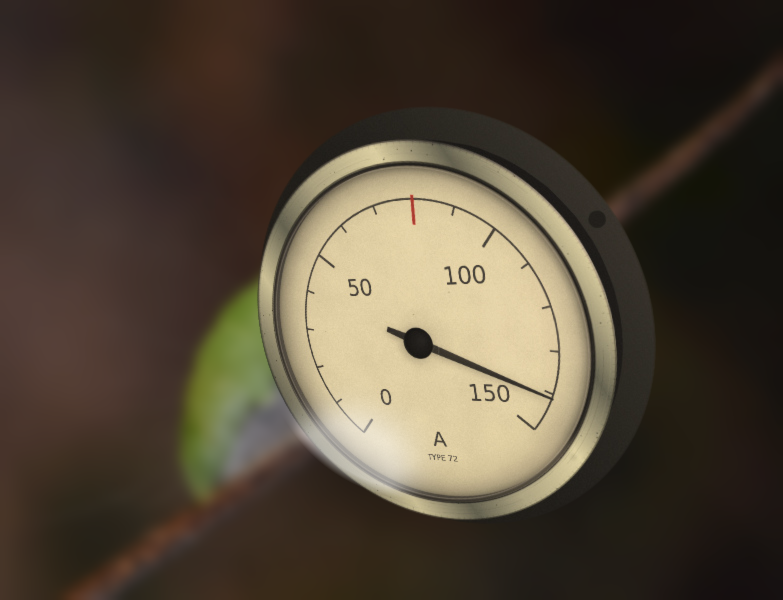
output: 140 A
